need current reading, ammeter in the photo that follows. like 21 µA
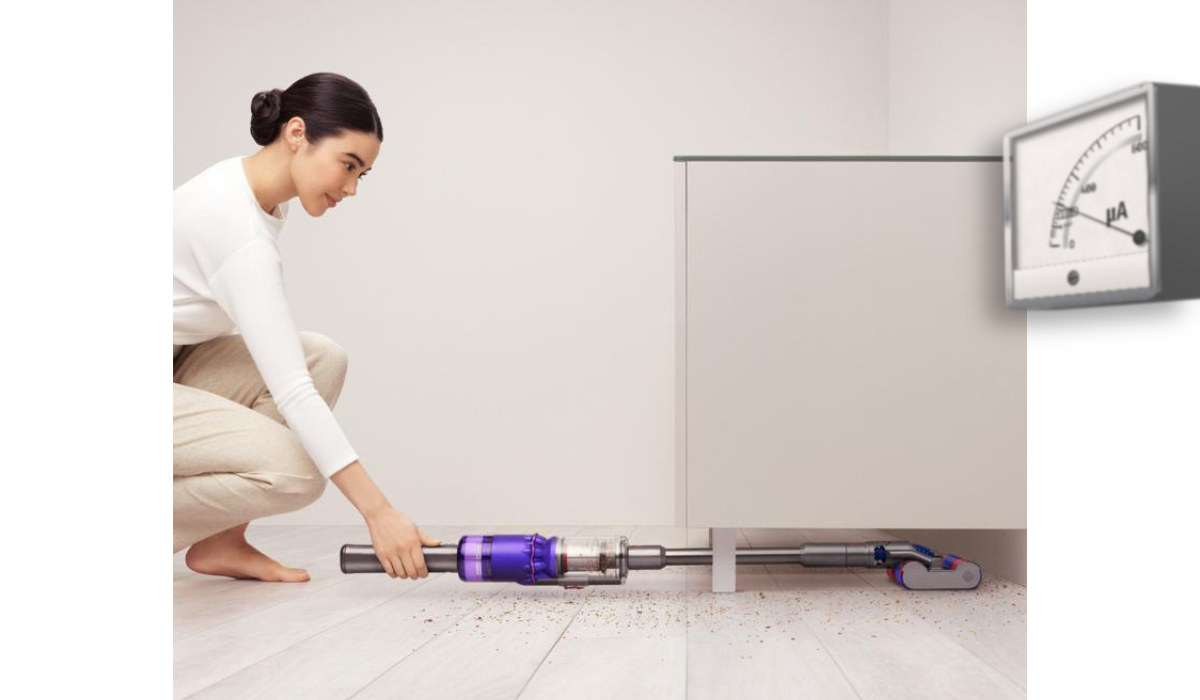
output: 300 µA
